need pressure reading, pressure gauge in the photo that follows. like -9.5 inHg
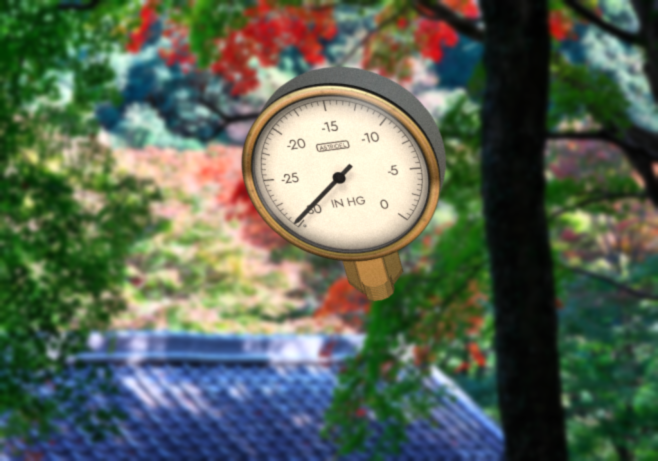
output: -29.5 inHg
